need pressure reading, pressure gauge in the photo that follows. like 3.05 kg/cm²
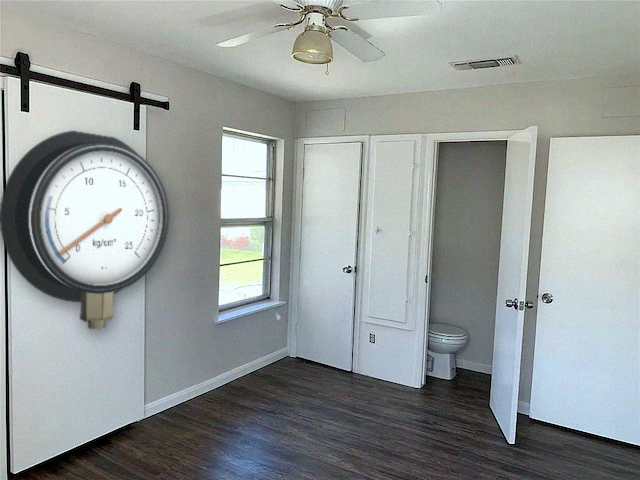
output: 1 kg/cm²
